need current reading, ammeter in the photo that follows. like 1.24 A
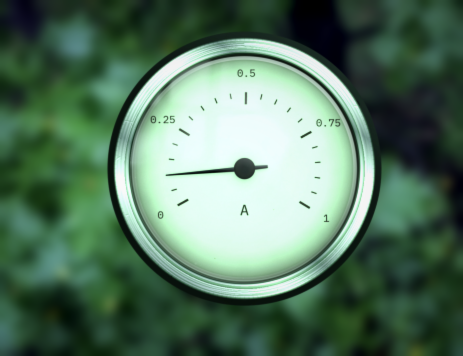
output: 0.1 A
